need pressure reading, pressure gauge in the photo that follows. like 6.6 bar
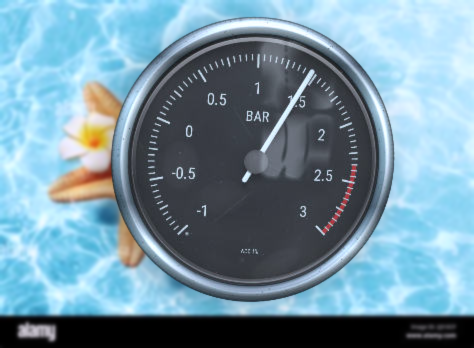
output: 1.45 bar
